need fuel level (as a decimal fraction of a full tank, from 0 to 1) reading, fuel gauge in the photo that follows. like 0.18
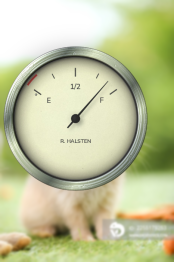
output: 0.875
